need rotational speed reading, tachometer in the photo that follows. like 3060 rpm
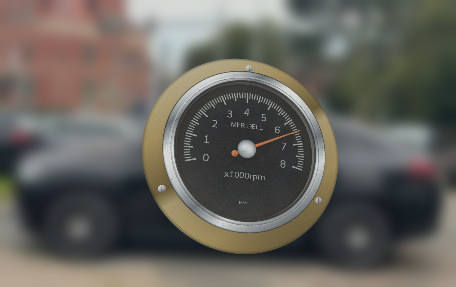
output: 6500 rpm
